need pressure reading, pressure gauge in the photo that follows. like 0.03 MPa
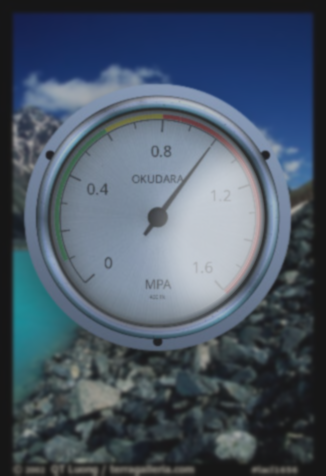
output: 1 MPa
